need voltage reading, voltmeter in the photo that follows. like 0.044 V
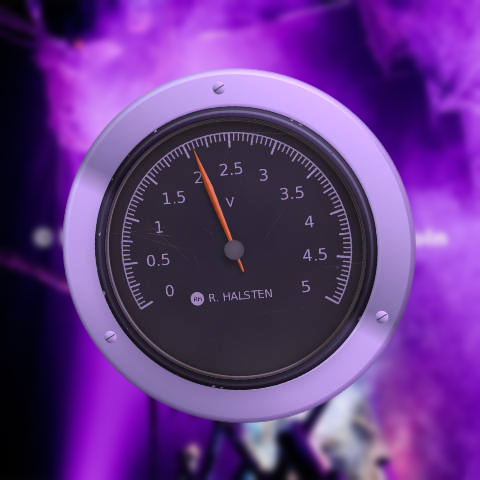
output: 2.1 V
